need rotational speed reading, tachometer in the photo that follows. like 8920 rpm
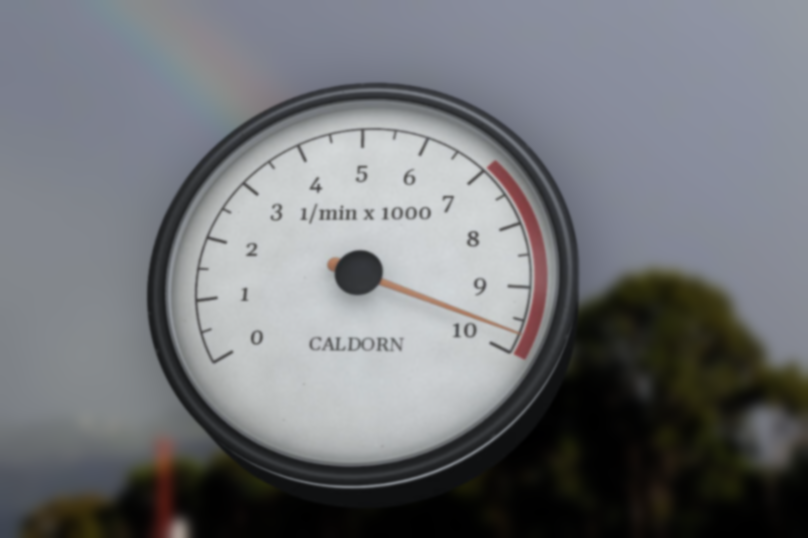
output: 9750 rpm
